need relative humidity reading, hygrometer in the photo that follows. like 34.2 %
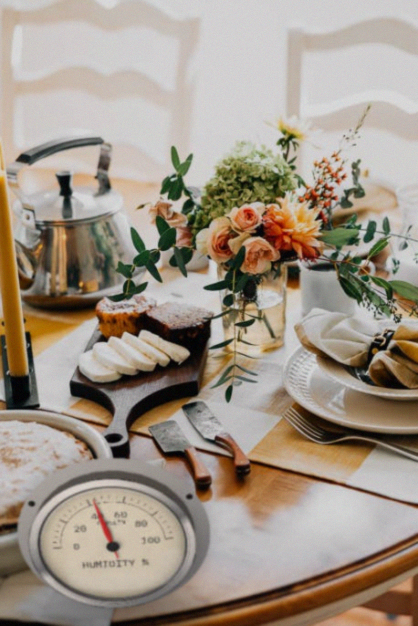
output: 44 %
